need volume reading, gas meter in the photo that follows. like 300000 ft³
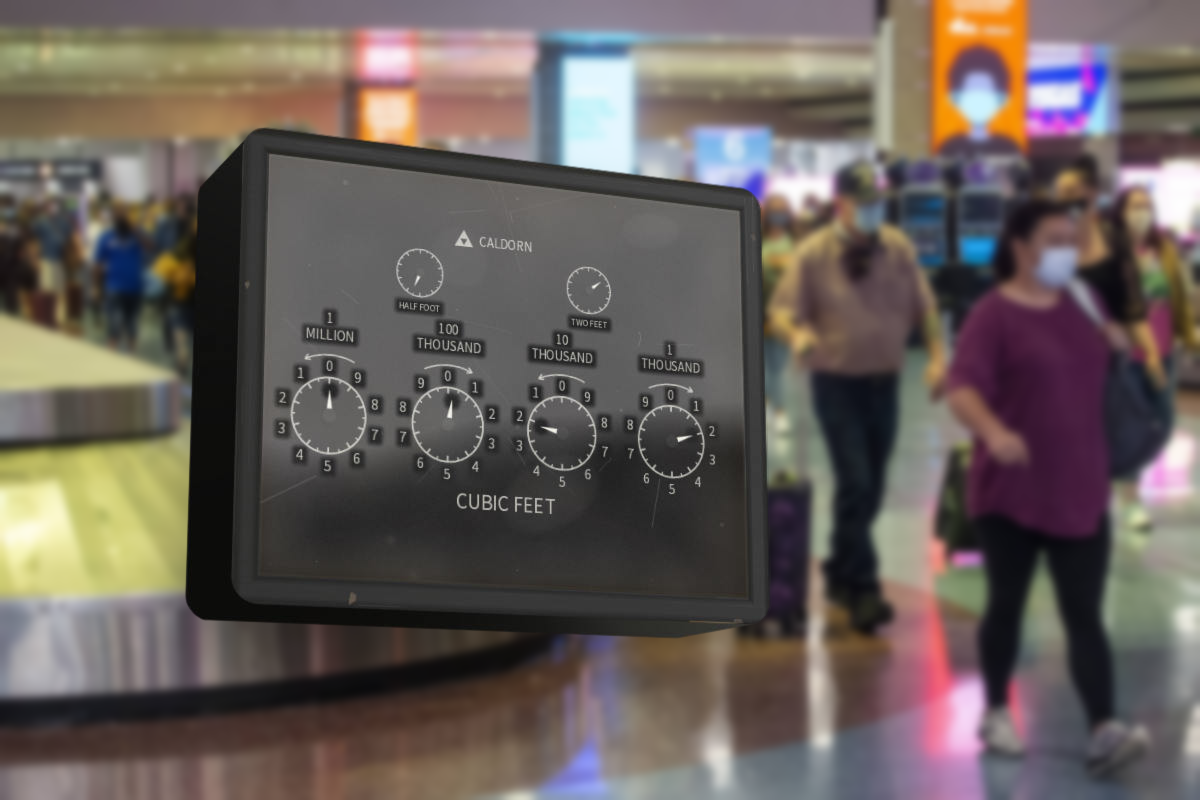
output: 2200 ft³
